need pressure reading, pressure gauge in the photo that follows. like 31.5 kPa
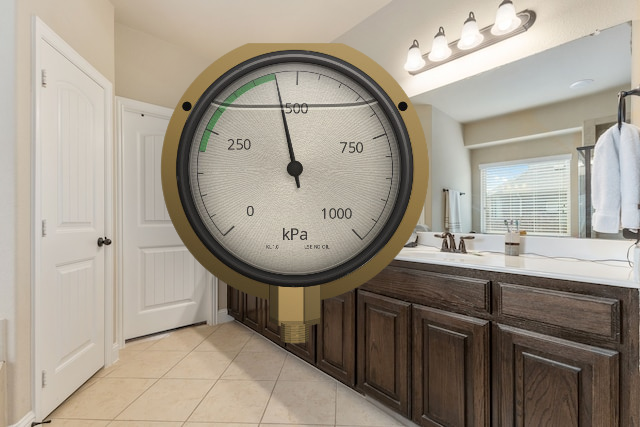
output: 450 kPa
